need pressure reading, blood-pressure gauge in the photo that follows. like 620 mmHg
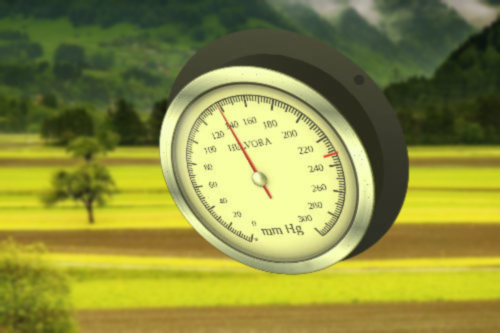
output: 140 mmHg
